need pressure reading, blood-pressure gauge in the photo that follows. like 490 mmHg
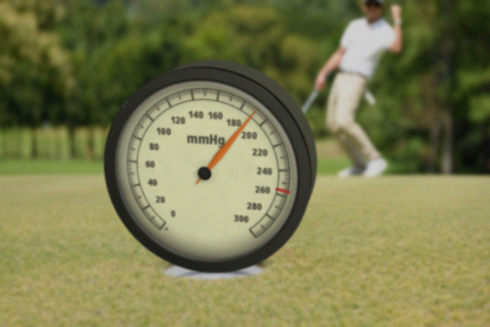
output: 190 mmHg
